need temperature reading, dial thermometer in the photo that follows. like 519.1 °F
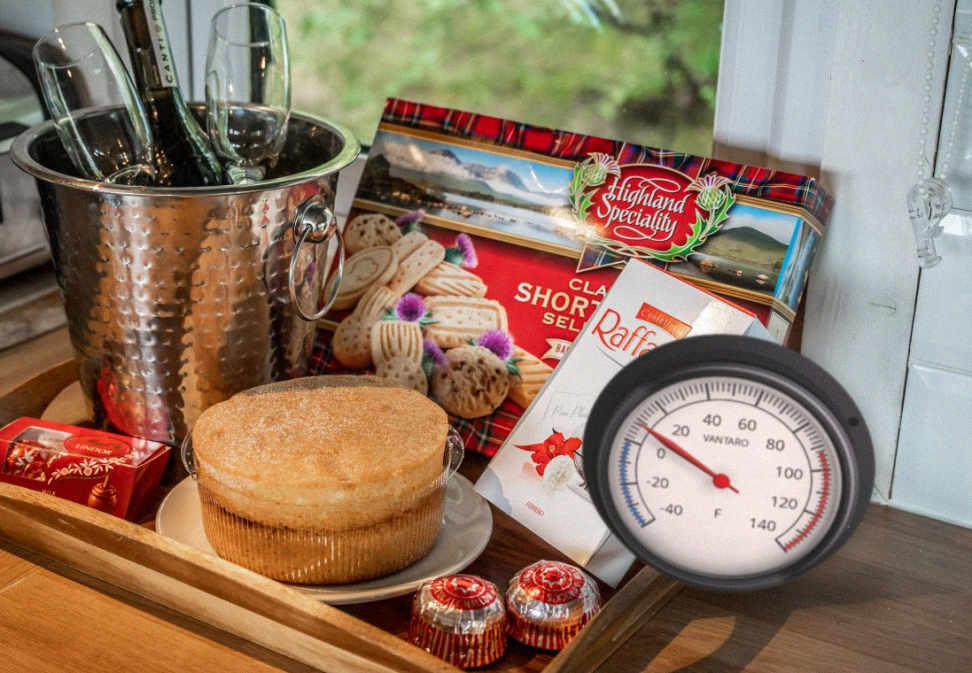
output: 10 °F
